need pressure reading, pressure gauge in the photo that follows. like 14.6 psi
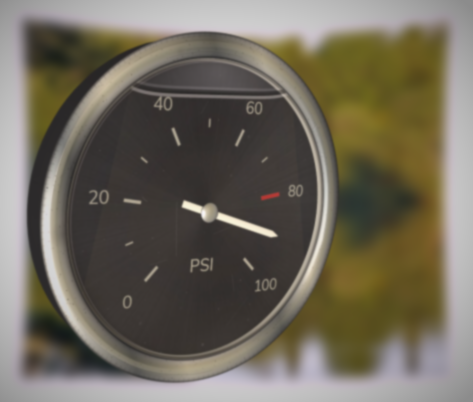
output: 90 psi
